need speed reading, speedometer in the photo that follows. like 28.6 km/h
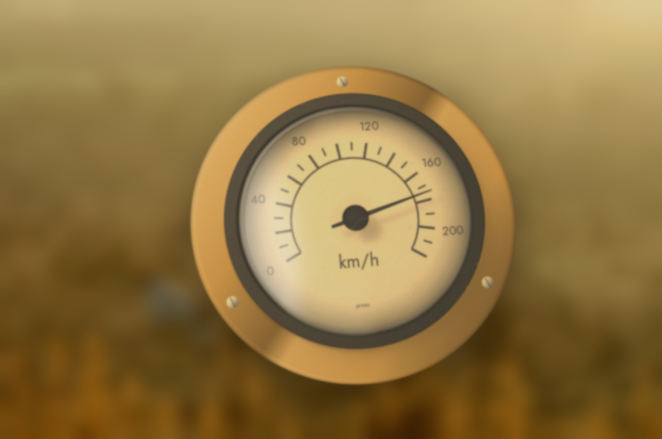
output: 175 km/h
